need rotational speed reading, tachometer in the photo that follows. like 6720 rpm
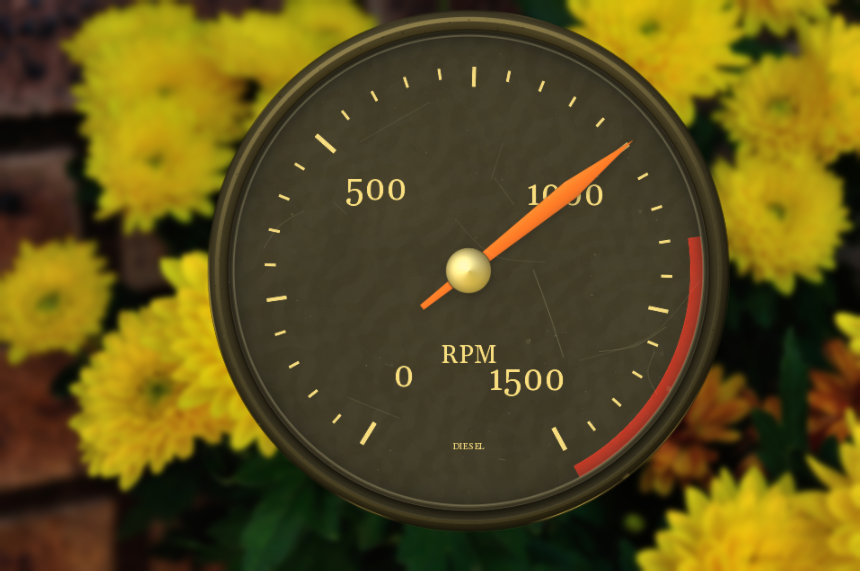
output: 1000 rpm
